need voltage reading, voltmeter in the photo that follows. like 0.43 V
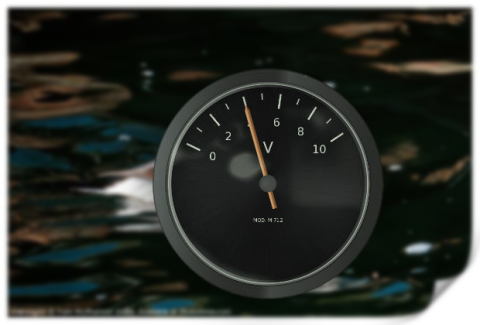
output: 4 V
